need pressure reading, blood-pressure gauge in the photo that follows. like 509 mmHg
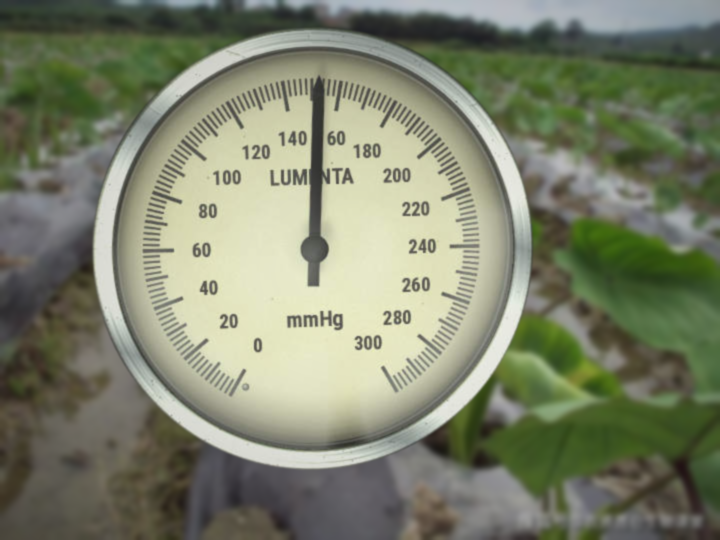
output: 152 mmHg
